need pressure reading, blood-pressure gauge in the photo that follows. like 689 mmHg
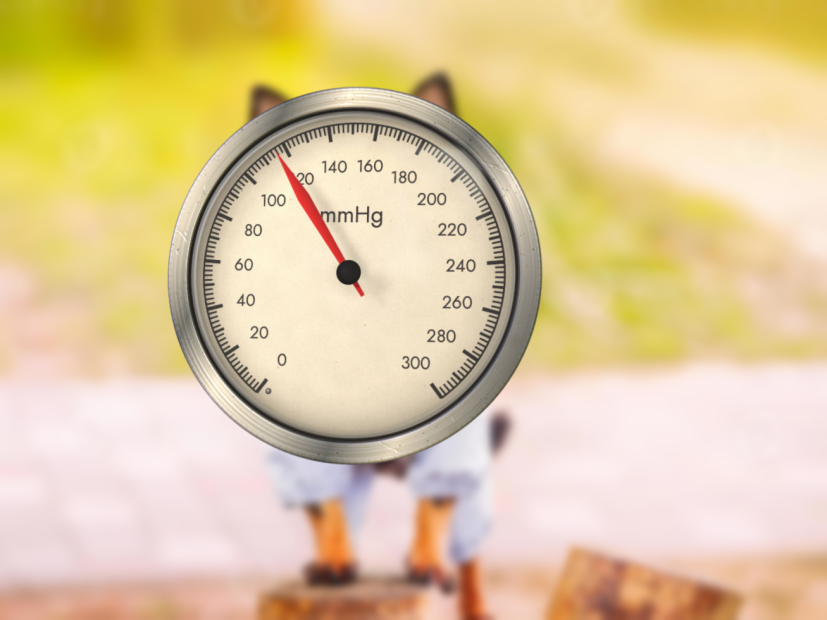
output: 116 mmHg
